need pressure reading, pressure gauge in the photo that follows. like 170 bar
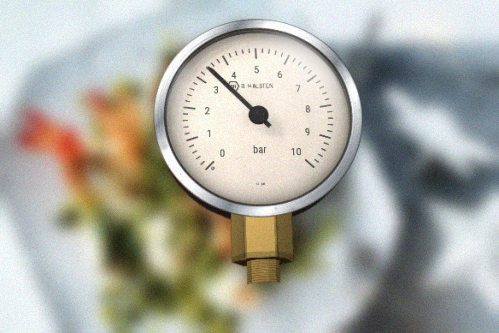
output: 3.4 bar
